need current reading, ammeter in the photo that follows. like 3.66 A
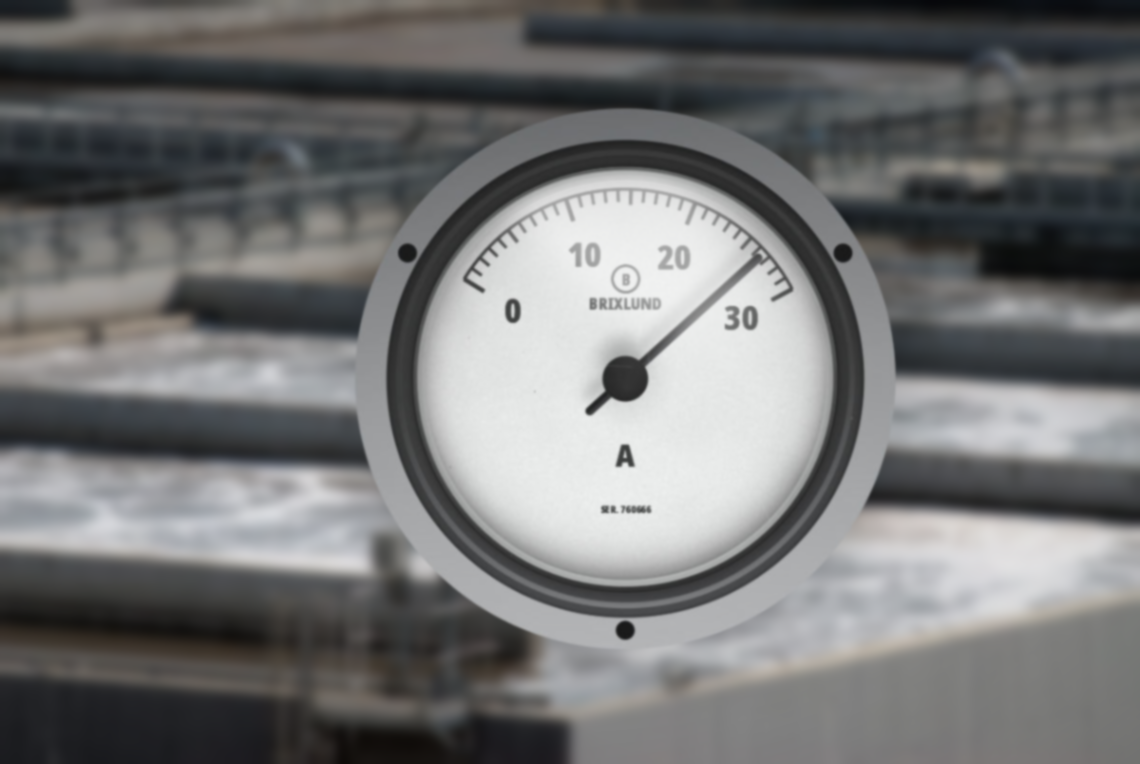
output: 26.5 A
